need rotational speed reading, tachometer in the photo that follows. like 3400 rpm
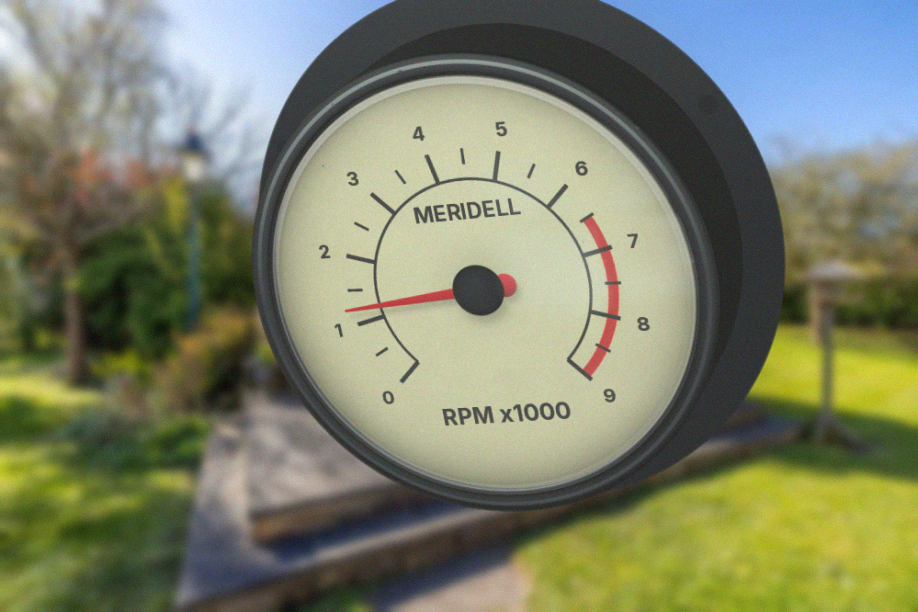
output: 1250 rpm
